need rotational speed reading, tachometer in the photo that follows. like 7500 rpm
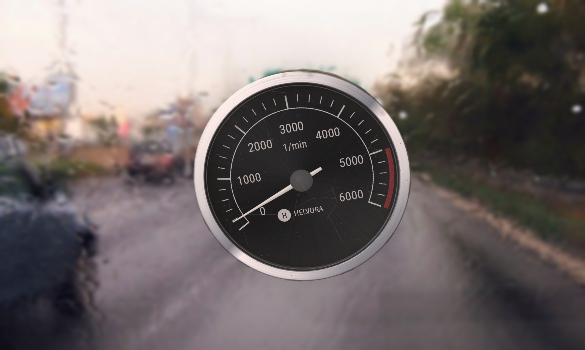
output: 200 rpm
